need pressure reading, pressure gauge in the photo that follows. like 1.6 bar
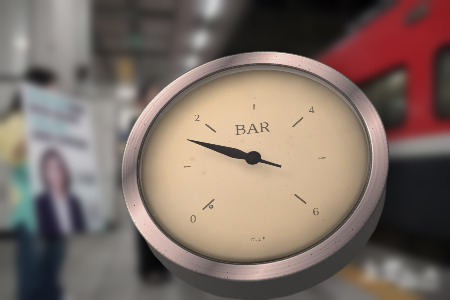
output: 1.5 bar
